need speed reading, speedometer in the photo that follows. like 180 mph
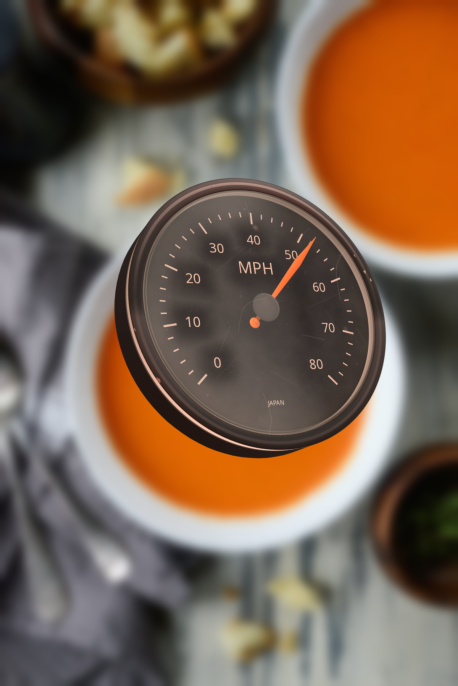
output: 52 mph
